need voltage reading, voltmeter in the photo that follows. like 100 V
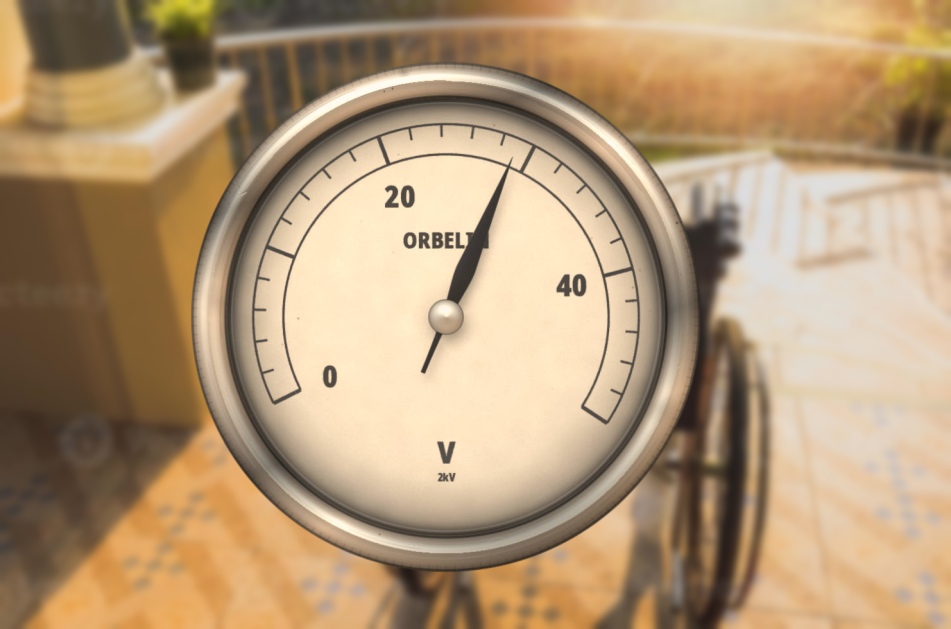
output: 29 V
